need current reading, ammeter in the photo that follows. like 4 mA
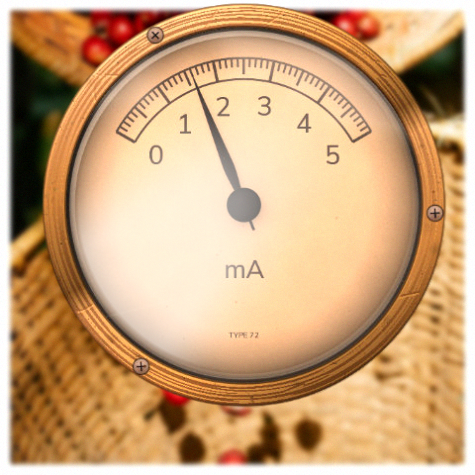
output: 1.6 mA
